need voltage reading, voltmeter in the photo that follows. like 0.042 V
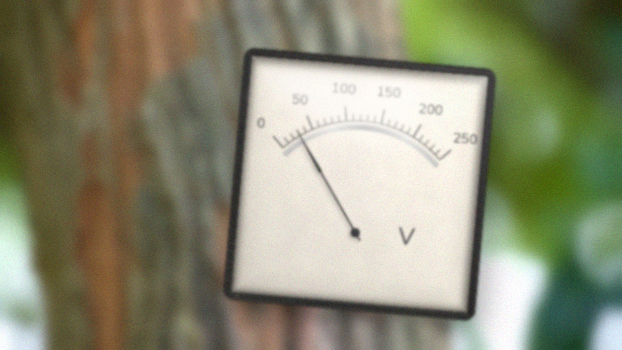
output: 30 V
